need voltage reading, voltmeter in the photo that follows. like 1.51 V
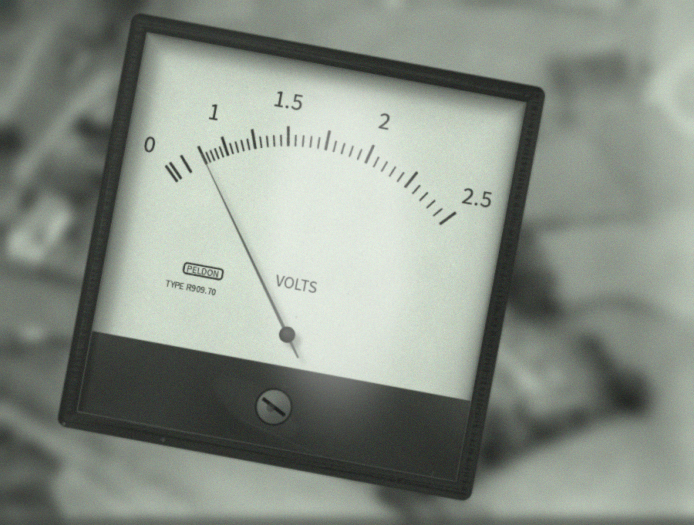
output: 0.75 V
